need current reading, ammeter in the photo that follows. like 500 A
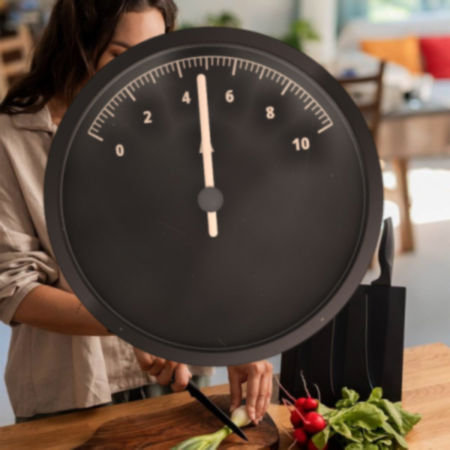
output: 4.8 A
